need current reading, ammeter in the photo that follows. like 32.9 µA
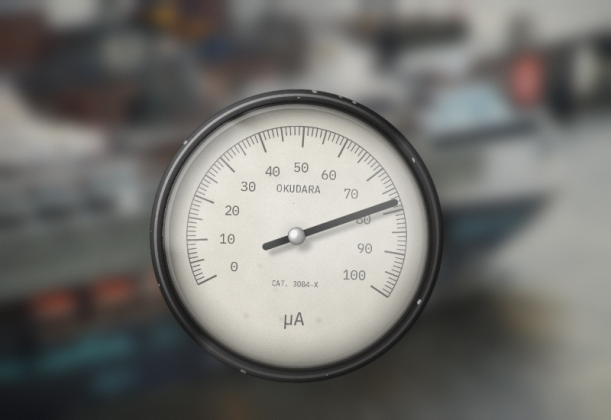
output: 78 µA
